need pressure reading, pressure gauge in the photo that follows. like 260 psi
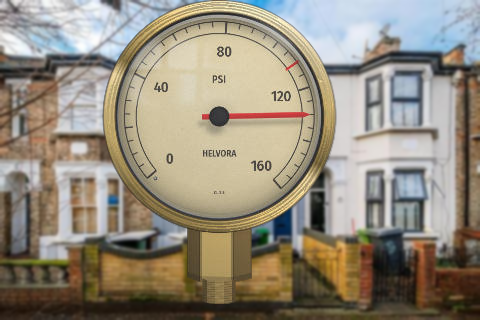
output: 130 psi
